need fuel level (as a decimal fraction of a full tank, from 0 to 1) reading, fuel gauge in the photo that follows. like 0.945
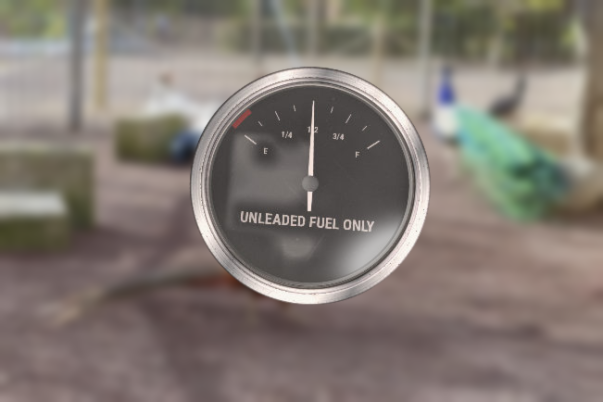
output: 0.5
